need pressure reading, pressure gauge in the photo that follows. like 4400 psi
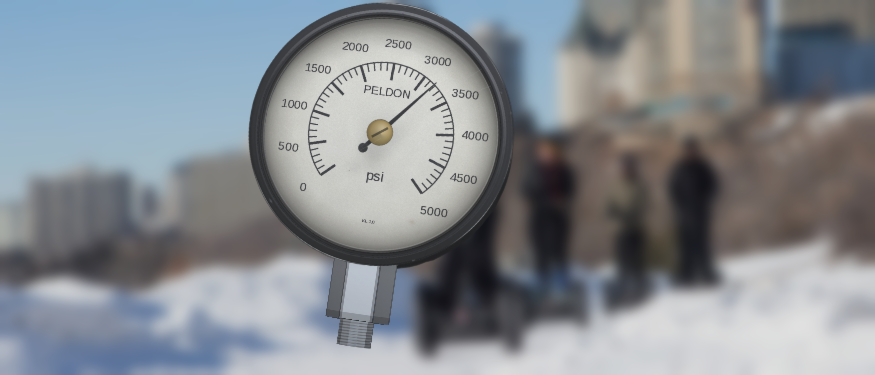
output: 3200 psi
